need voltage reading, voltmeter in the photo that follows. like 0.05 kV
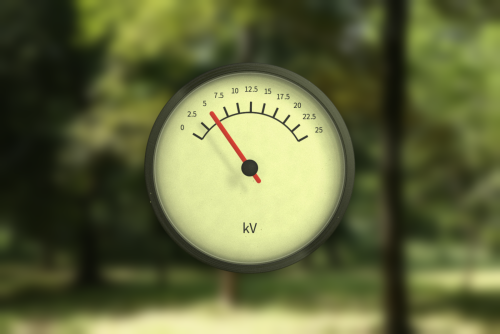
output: 5 kV
